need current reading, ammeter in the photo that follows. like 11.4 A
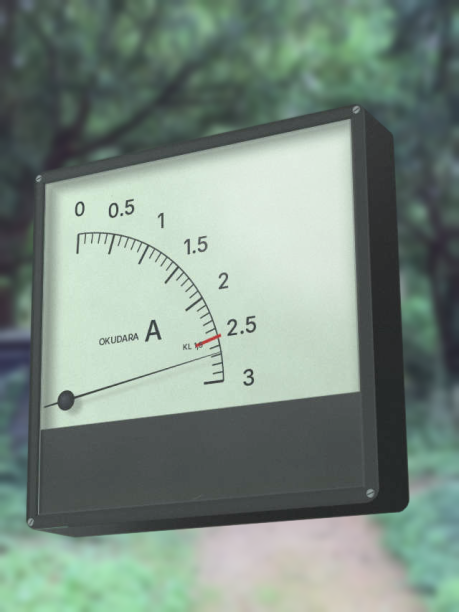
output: 2.7 A
